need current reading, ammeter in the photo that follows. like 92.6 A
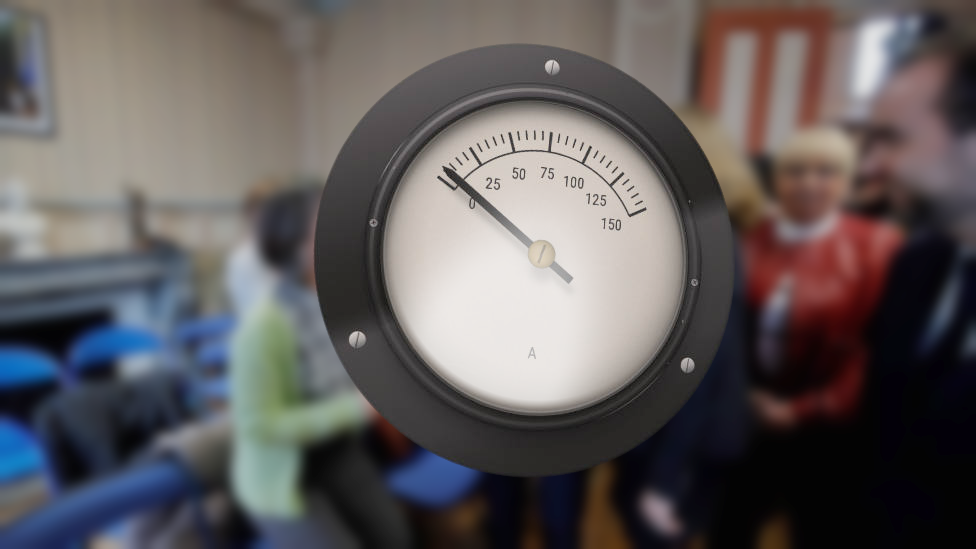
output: 5 A
